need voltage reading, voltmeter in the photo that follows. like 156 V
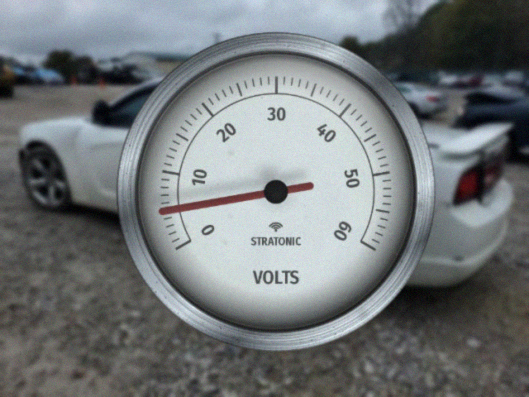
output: 5 V
